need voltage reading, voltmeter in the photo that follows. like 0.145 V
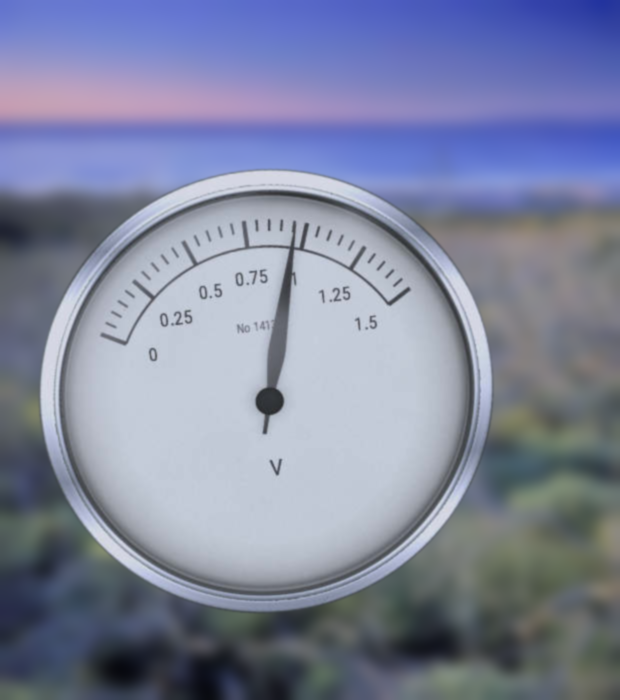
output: 0.95 V
